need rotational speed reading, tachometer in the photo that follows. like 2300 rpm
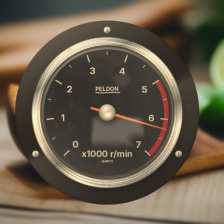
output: 6250 rpm
